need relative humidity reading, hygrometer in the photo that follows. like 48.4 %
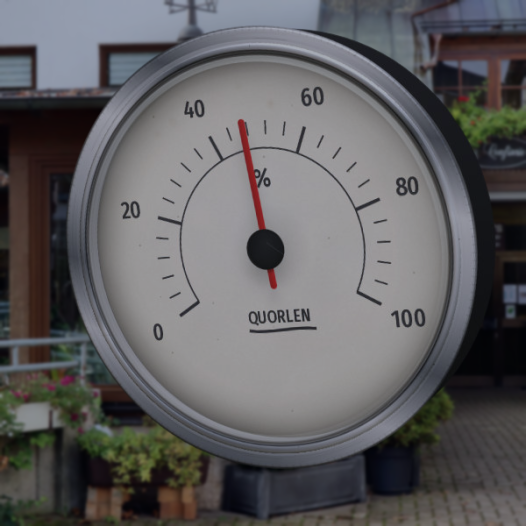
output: 48 %
